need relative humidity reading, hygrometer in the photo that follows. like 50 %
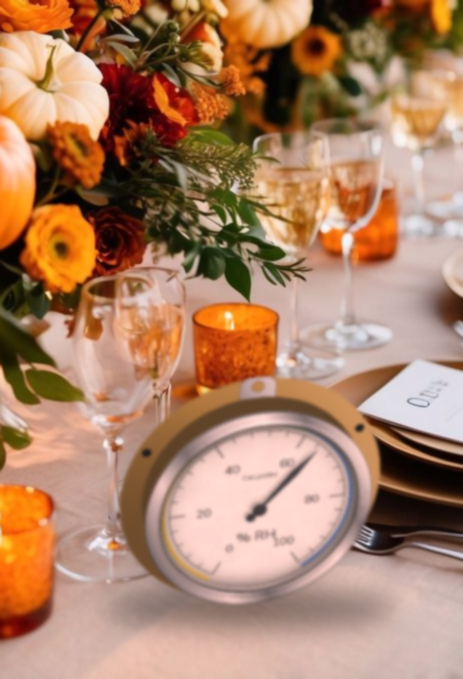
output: 64 %
